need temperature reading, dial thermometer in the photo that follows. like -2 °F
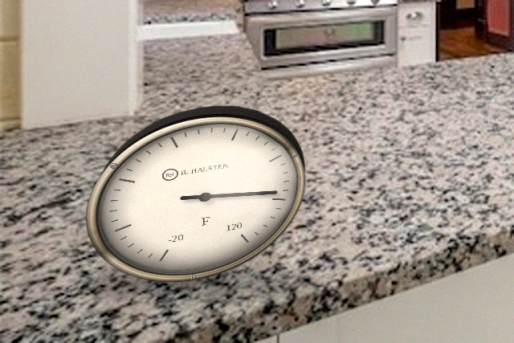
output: 96 °F
